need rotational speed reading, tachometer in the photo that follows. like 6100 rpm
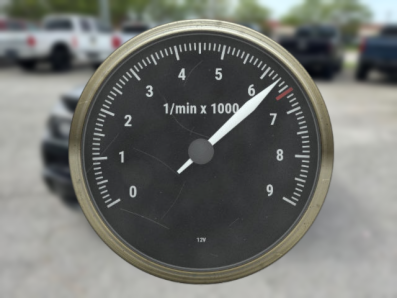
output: 6300 rpm
